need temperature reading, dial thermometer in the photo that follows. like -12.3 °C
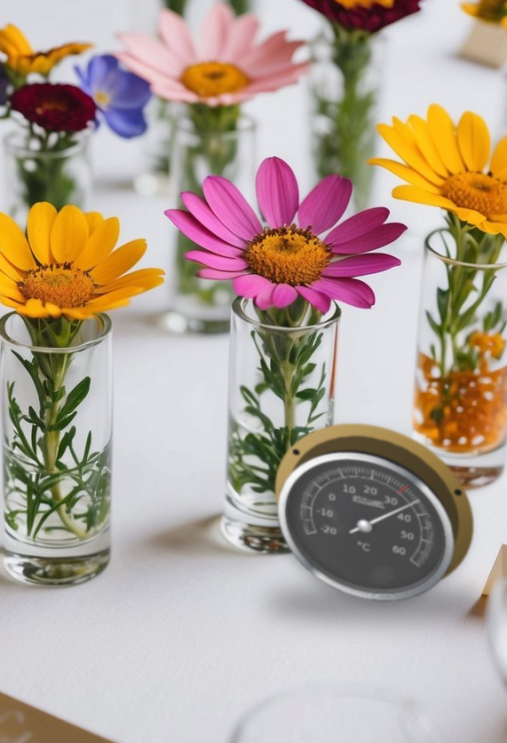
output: 35 °C
